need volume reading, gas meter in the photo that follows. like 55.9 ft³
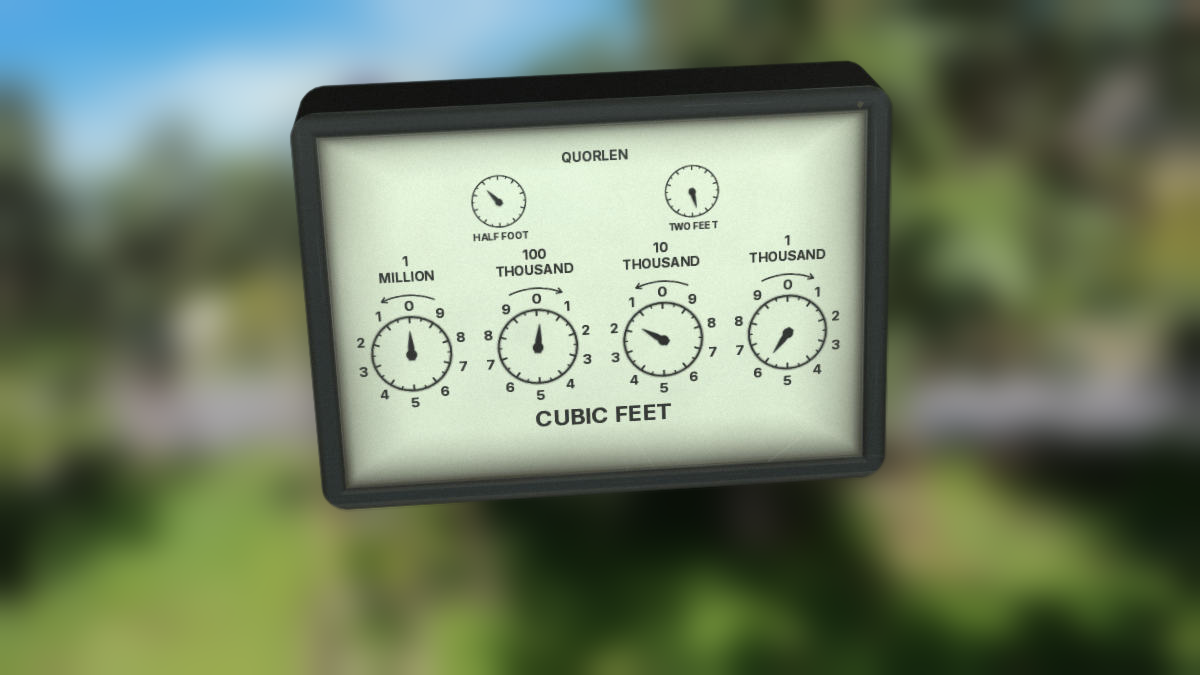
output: 1600 ft³
